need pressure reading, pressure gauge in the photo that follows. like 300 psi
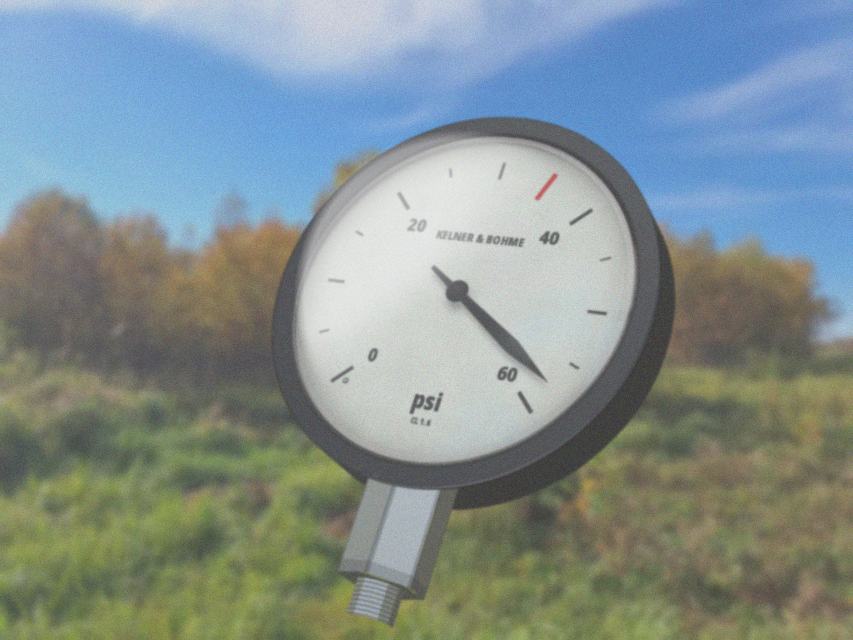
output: 57.5 psi
